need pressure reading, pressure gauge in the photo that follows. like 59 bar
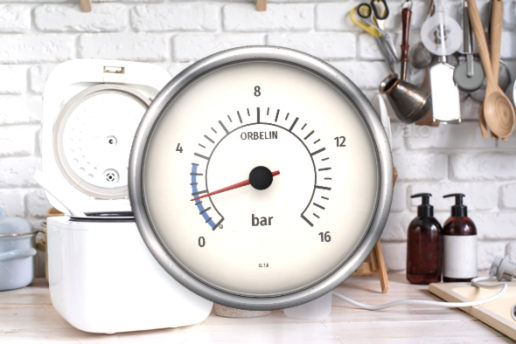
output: 1.75 bar
